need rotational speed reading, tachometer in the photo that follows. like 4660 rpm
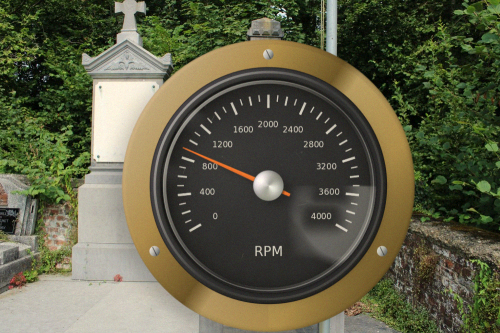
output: 900 rpm
